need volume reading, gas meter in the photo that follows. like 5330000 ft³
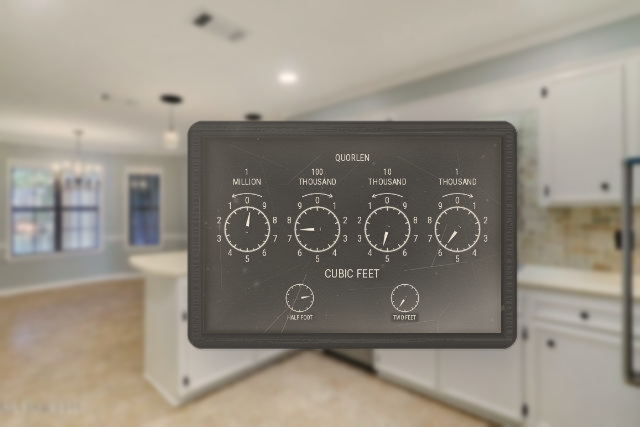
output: 974600 ft³
